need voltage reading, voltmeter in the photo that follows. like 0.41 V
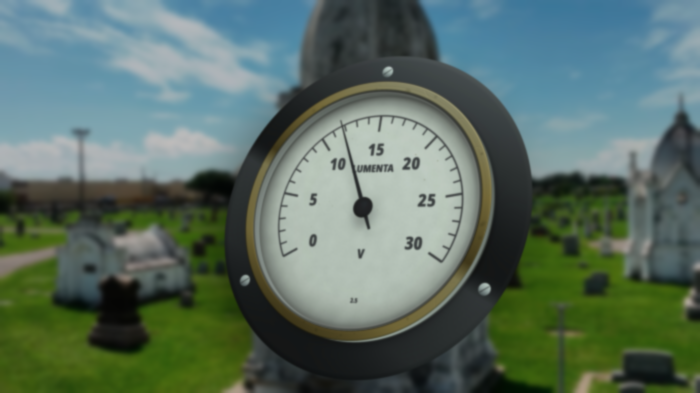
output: 12 V
